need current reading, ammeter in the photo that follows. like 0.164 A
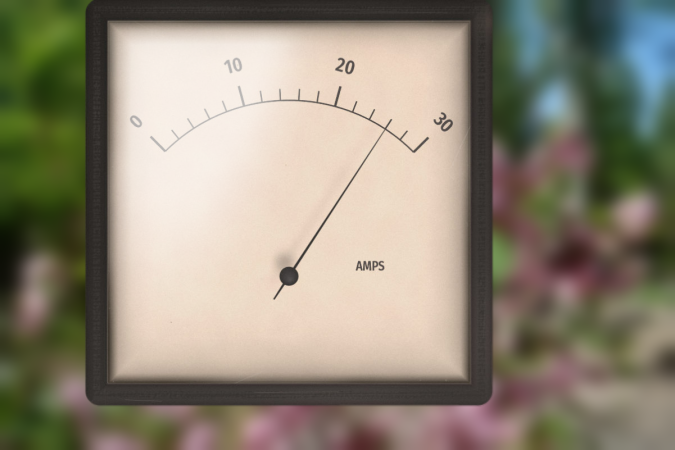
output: 26 A
